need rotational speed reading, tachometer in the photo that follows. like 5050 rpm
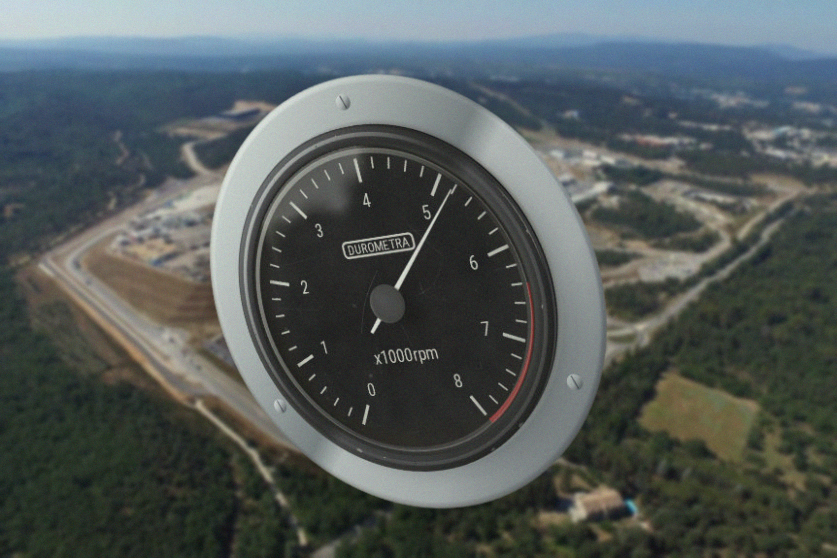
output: 5200 rpm
